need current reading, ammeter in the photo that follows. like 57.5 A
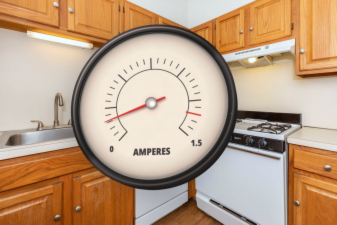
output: 0.15 A
